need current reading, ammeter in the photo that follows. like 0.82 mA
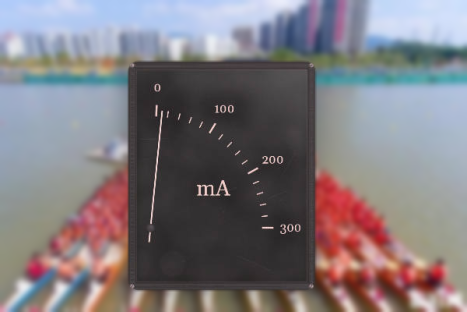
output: 10 mA
